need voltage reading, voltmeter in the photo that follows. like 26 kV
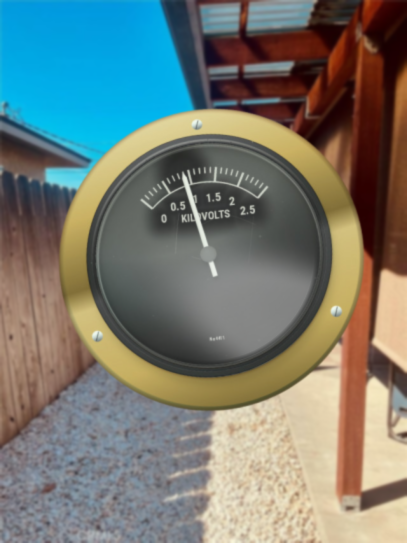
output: 0.9 kV
